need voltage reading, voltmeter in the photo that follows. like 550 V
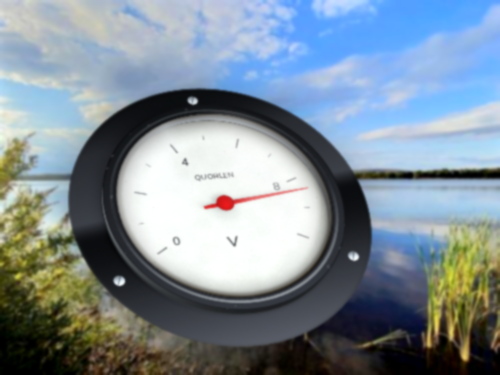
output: 8.5 V
